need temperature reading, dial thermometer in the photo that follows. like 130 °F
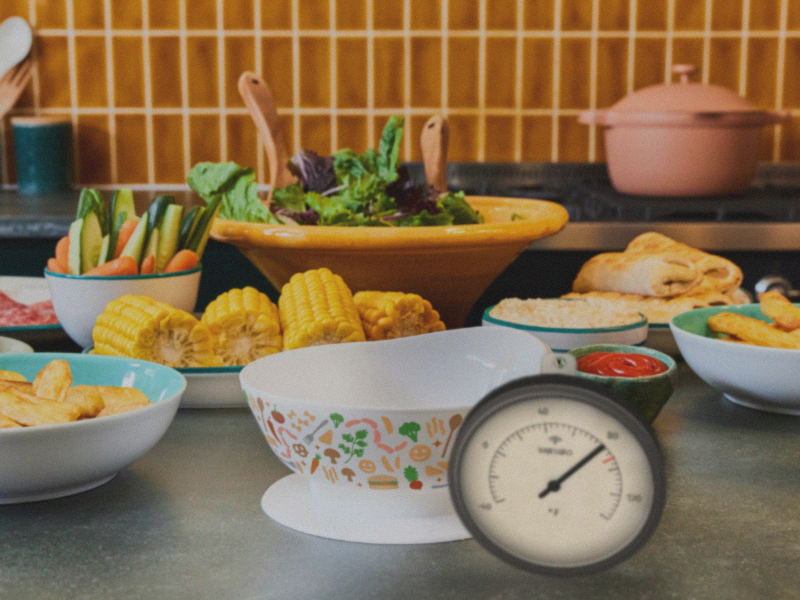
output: 80 °F
